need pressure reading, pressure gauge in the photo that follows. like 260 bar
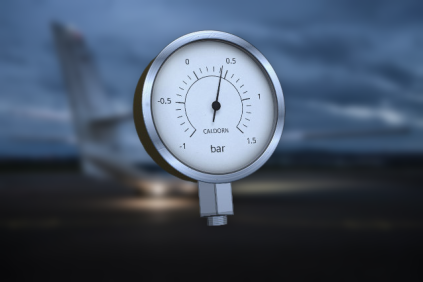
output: 0.4 bar
